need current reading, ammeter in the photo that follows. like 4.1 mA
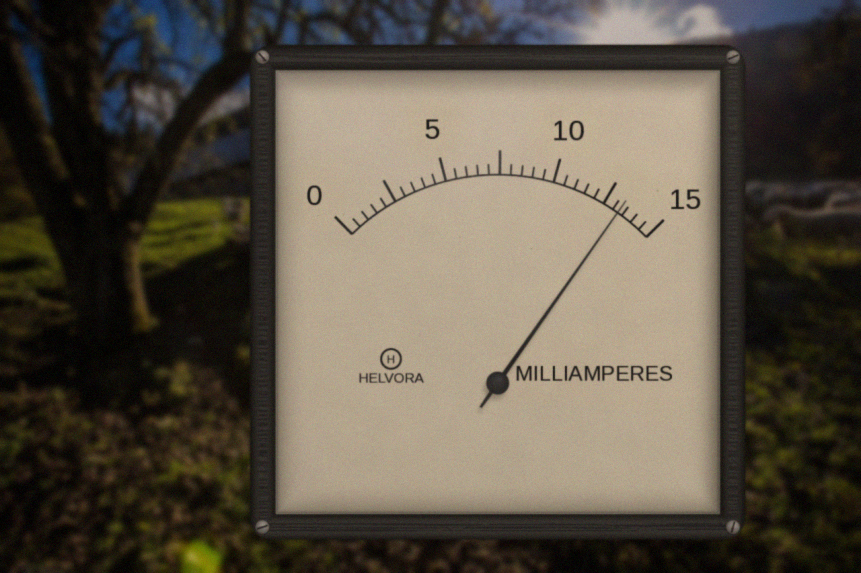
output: 13.25 mA
